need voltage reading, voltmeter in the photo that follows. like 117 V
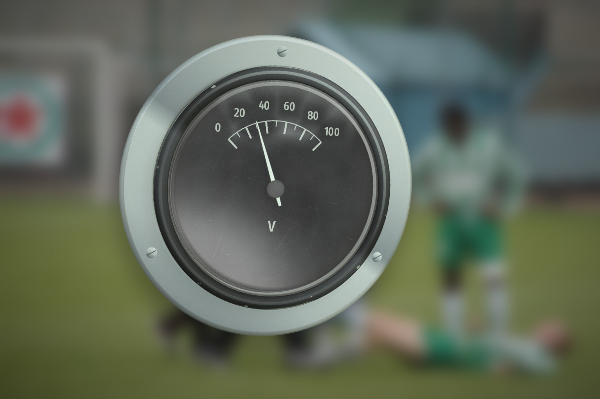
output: 30 V
